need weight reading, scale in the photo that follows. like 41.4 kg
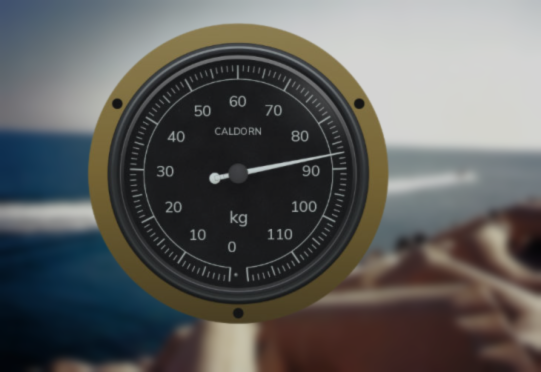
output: 87 kg
